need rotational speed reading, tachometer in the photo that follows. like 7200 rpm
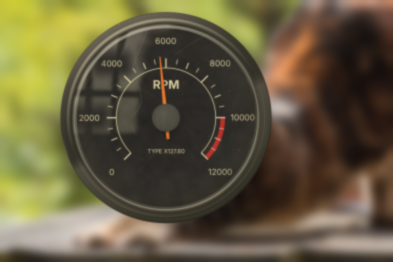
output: 5750 rpm
